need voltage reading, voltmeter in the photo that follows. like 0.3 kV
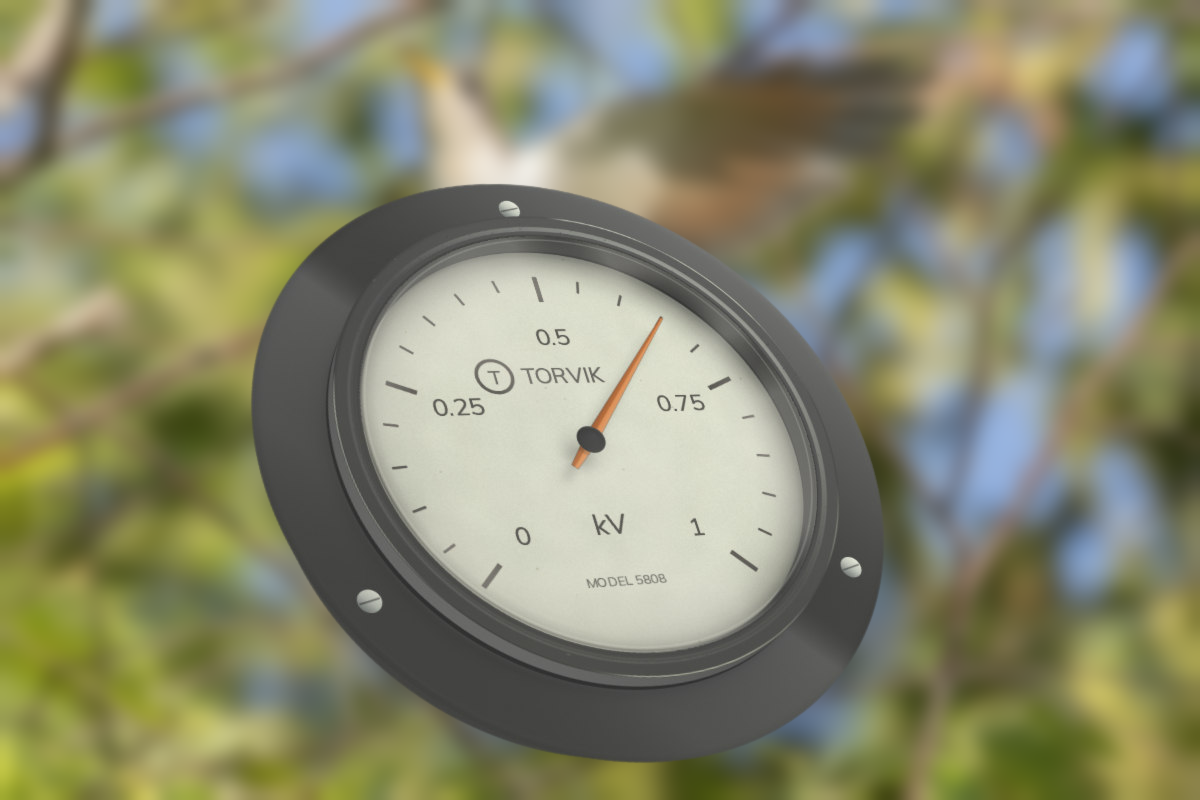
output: 0.65 kV
